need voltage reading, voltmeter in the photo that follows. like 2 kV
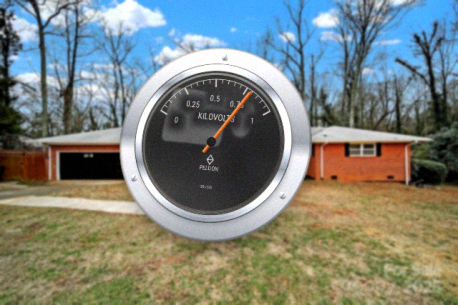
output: 0.8 kV
